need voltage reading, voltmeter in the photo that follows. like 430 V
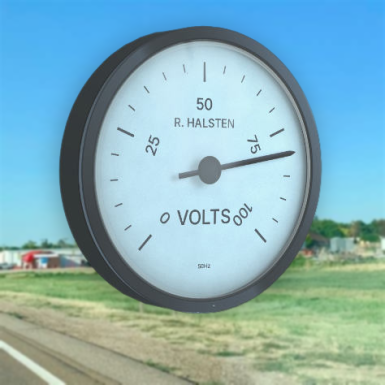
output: 80 V
